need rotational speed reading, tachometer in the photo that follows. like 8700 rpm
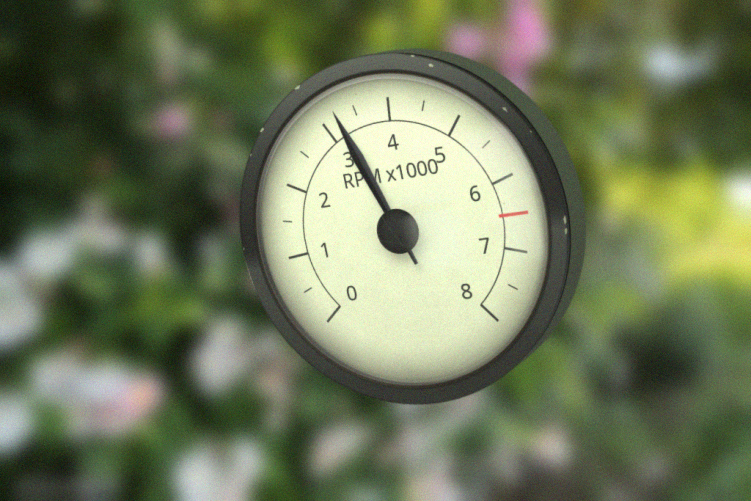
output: 3250 rpm
